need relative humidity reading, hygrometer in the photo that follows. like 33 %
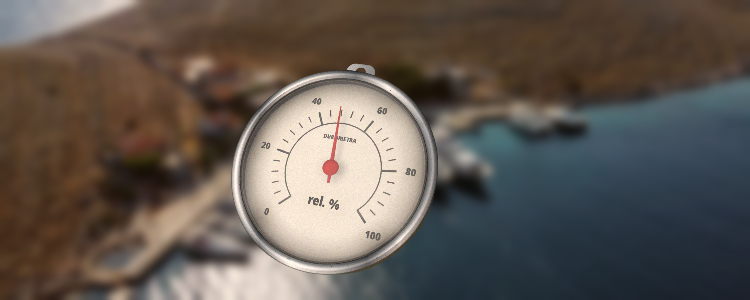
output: 48 %
